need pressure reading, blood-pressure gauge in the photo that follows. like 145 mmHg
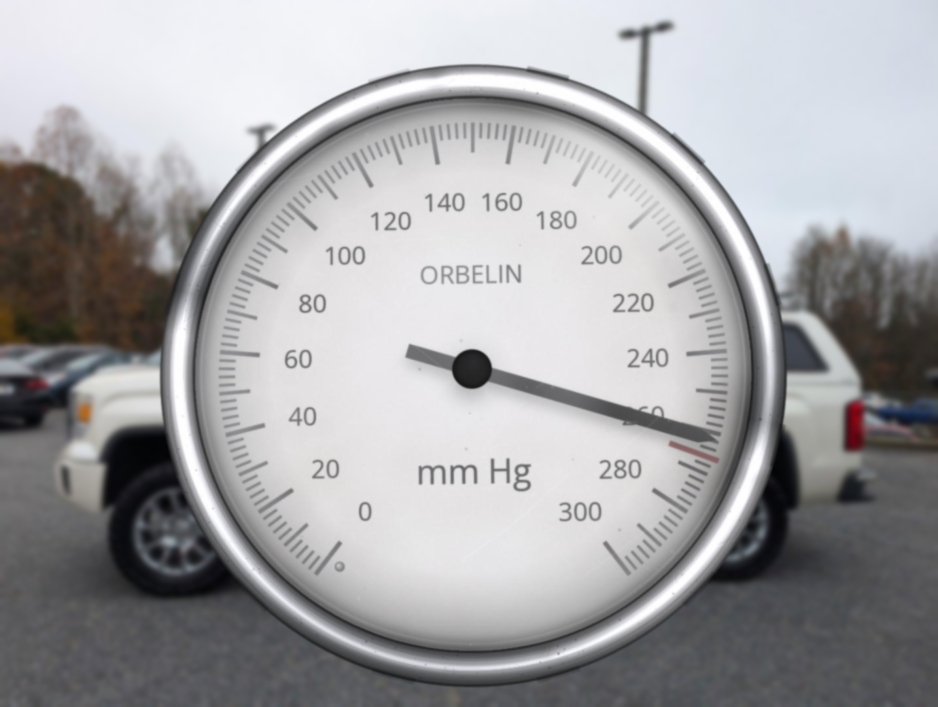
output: 262 mmHg
